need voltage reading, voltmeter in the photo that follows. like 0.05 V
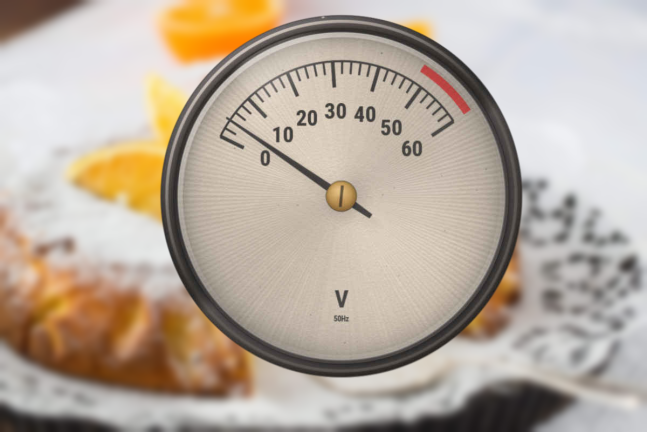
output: 4 V
